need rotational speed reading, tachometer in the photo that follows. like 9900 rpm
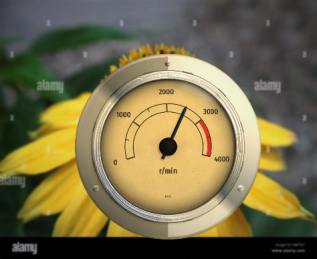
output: 2500 rpm
